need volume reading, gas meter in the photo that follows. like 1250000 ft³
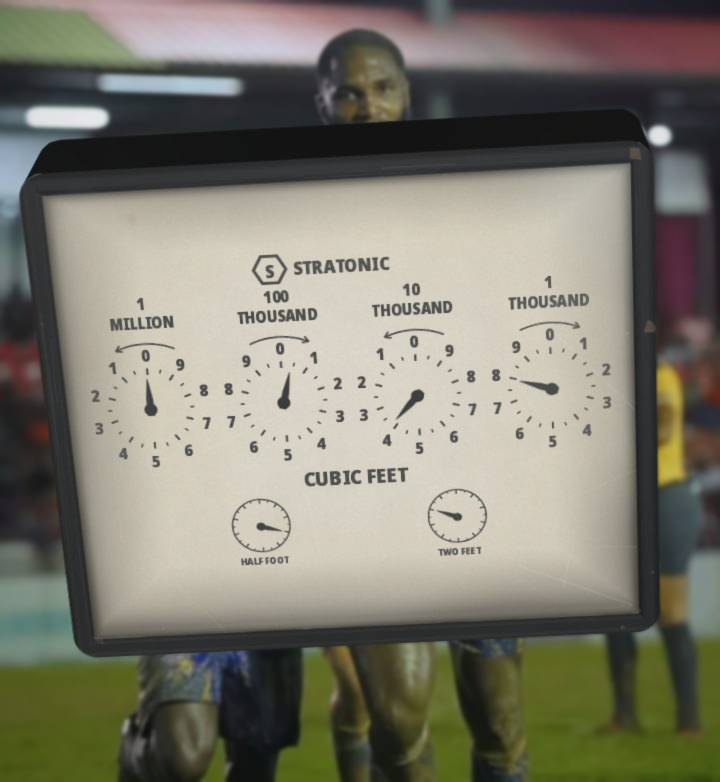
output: 3800 ft³
